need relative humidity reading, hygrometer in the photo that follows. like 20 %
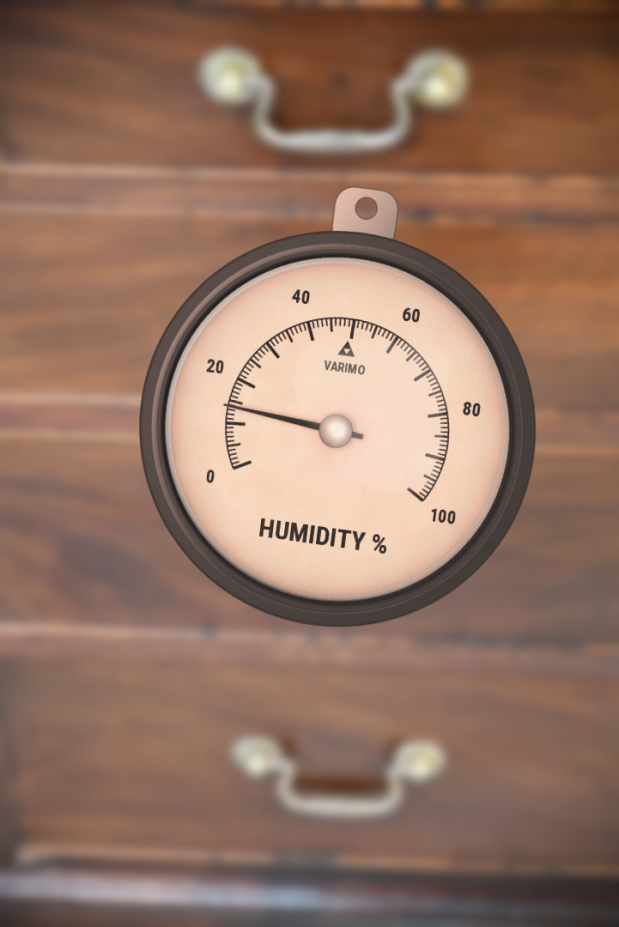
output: 14 %
